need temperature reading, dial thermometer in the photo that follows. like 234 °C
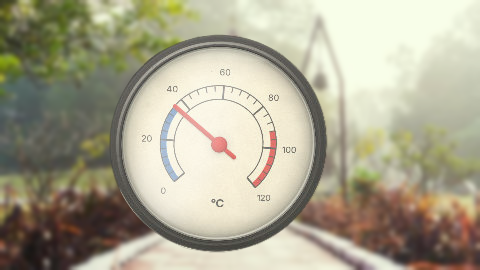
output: 36 °C
